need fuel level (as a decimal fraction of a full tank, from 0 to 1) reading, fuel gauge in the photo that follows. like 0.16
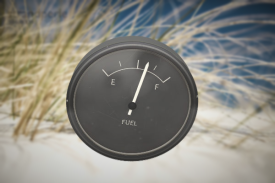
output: 0.625
